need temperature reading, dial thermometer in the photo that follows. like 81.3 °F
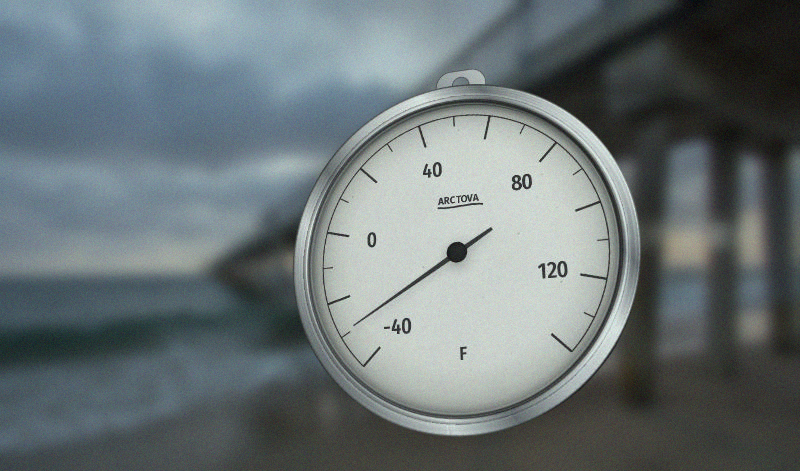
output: -30 °F
